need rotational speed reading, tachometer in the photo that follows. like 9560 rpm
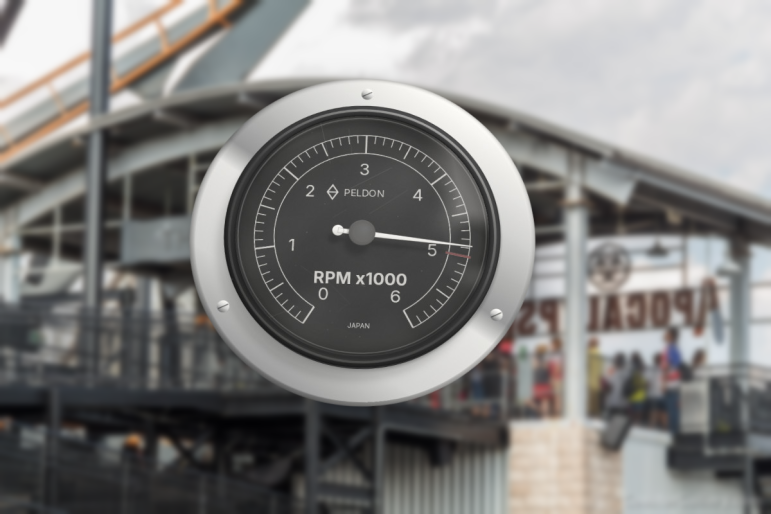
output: 4900 rpm
